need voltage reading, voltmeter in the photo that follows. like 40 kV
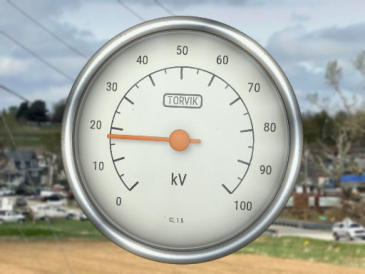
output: 17.5 kV
